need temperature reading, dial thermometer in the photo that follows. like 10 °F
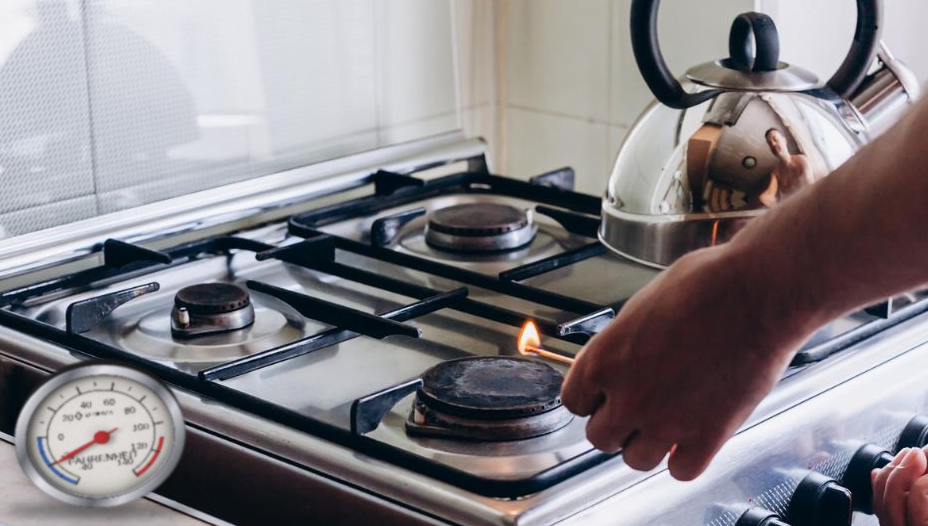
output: -20 °F
